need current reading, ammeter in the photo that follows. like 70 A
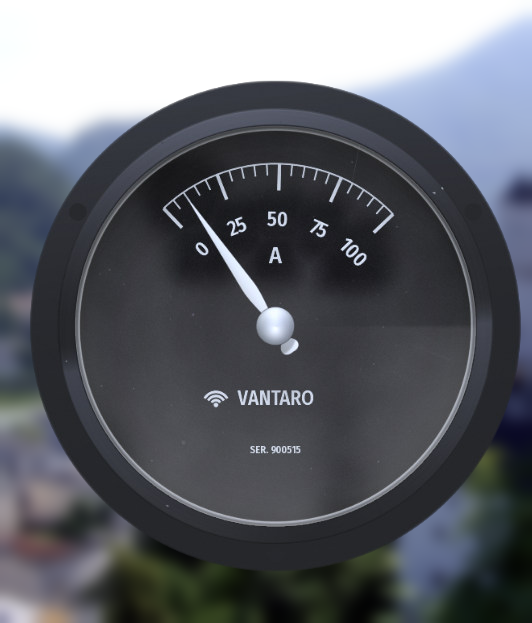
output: 10 A
